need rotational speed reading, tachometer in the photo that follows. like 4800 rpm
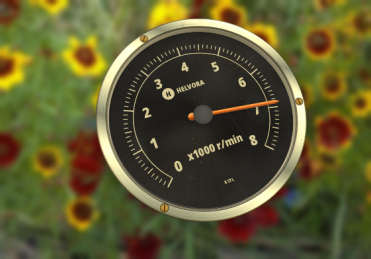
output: 6900 rpm
